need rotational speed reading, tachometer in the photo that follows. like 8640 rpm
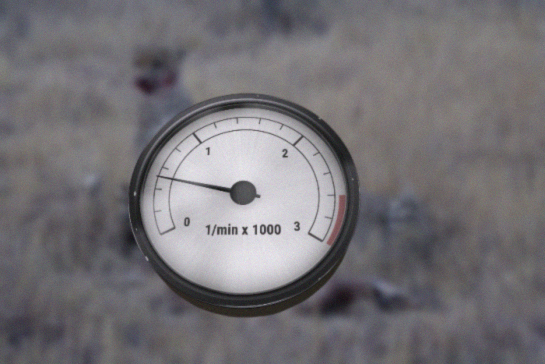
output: 500 rpm
